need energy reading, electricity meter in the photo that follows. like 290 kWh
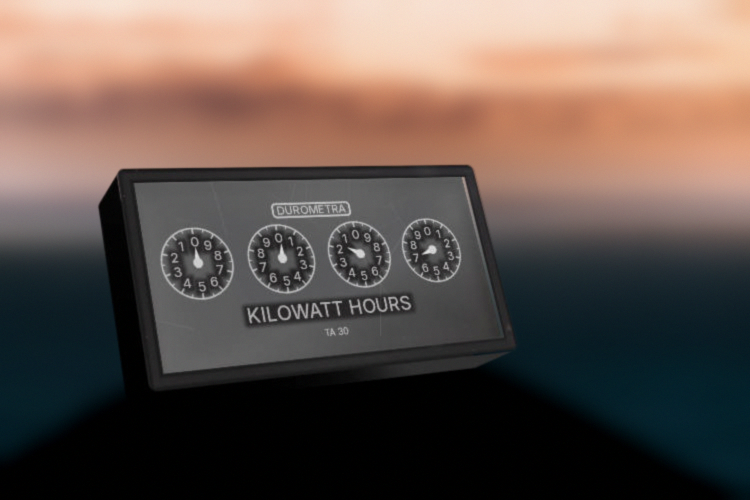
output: 17 kWh
